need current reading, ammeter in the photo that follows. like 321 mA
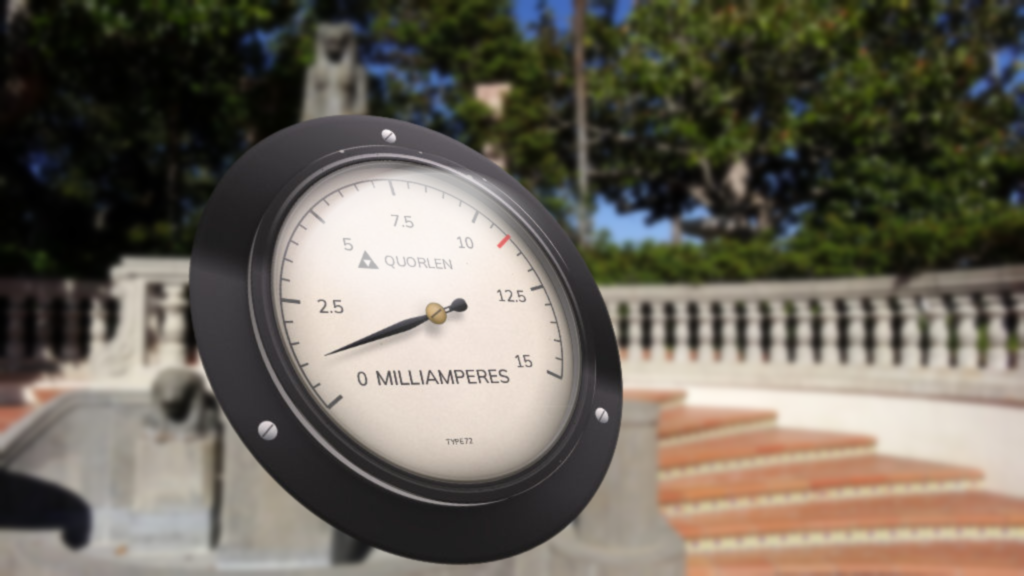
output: 1 mA
